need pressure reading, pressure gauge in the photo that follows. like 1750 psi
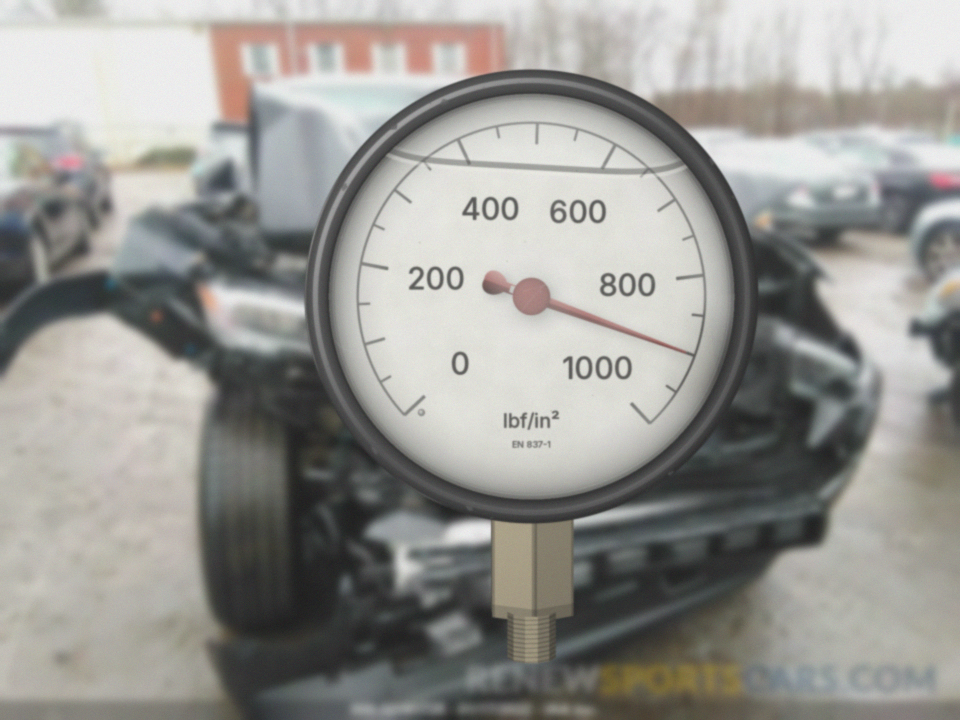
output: 900 psi
